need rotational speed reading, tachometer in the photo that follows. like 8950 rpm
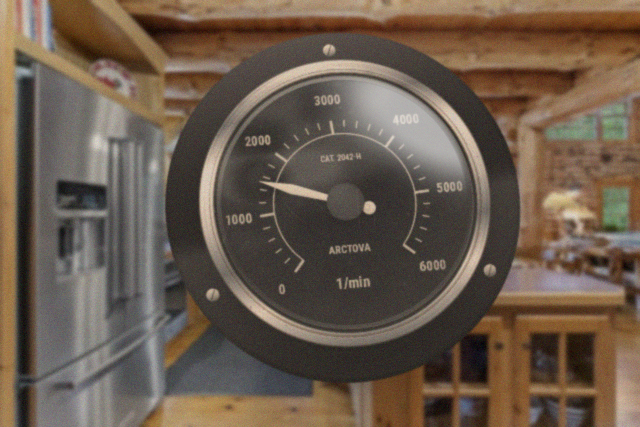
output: 1500 rpm
